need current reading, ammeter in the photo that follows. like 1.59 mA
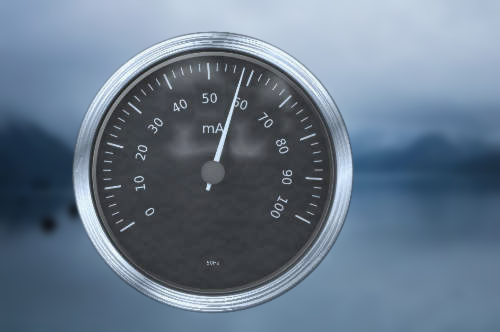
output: 58 mA
